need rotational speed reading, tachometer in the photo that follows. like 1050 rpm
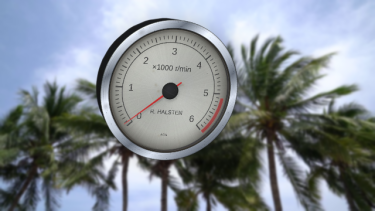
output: 100 rpm
